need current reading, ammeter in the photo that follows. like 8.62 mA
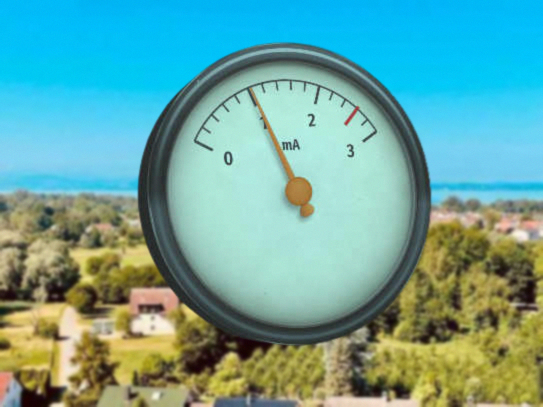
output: 1 mA
